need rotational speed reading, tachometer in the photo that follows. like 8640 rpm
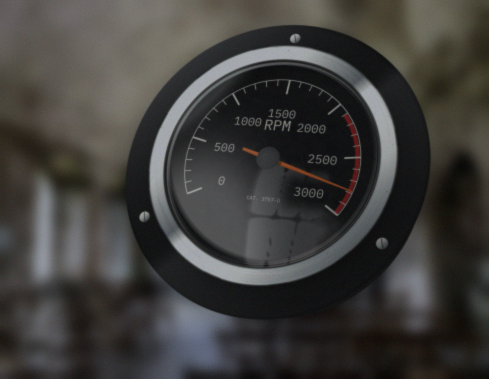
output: 2800 rpm
